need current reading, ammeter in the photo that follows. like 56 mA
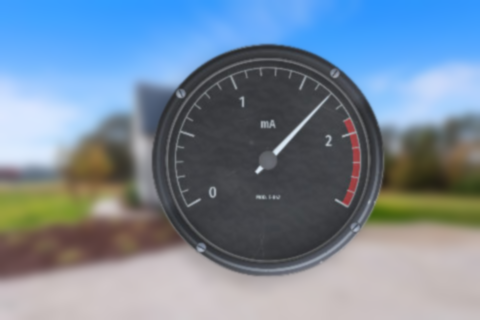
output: 1.7 mA
